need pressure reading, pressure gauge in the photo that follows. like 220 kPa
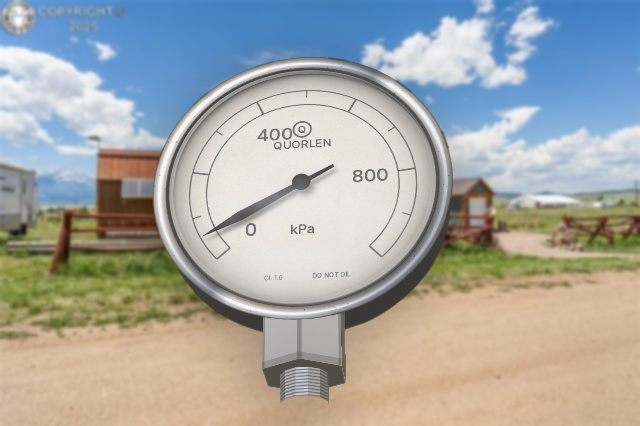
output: 50 kPa
